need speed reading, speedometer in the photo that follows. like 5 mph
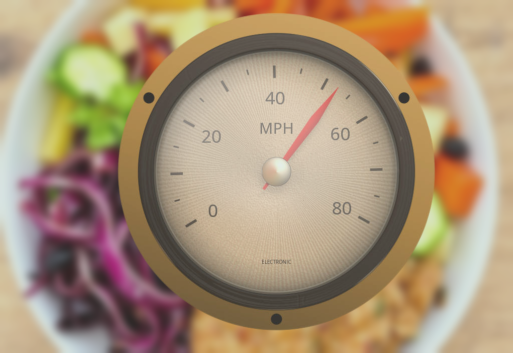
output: 52.5 mph
